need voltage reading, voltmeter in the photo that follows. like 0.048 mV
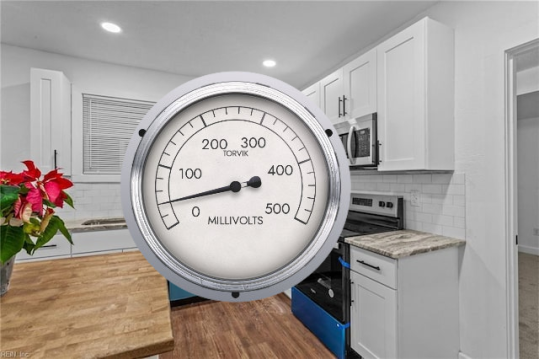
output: 40 mV
